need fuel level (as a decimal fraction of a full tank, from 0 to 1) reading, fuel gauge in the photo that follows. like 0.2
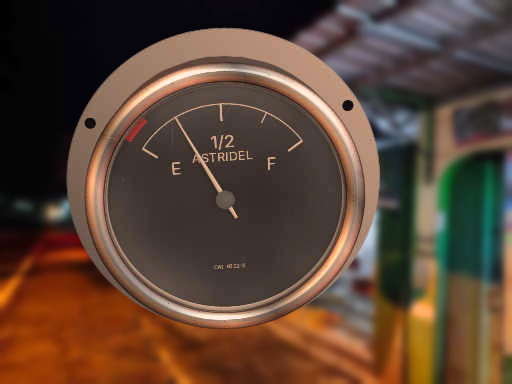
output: 0.25
